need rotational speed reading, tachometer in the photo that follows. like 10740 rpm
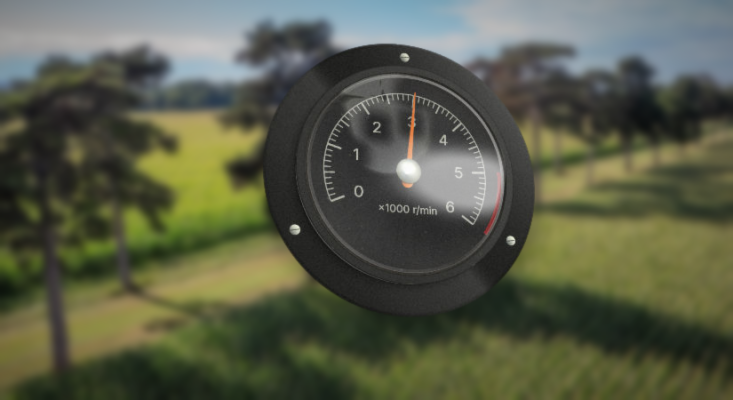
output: 3000 rpm
